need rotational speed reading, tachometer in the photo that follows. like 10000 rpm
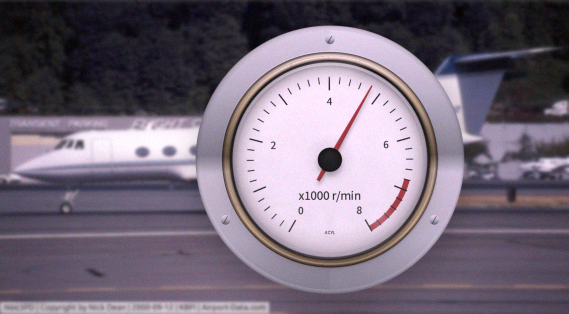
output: 4800 rpm
